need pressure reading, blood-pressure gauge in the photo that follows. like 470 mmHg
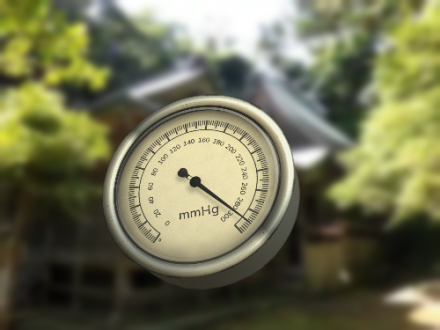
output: 290 mmHg
